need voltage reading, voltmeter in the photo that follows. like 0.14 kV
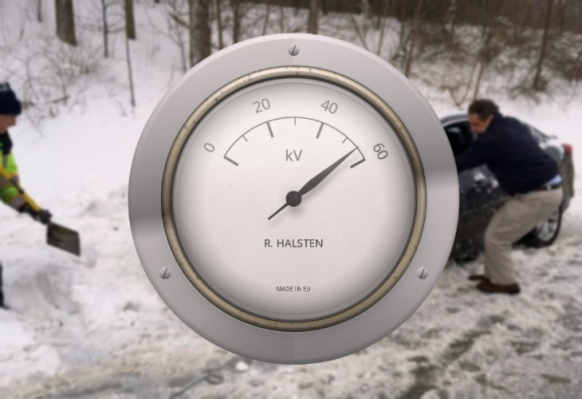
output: 55 kV
